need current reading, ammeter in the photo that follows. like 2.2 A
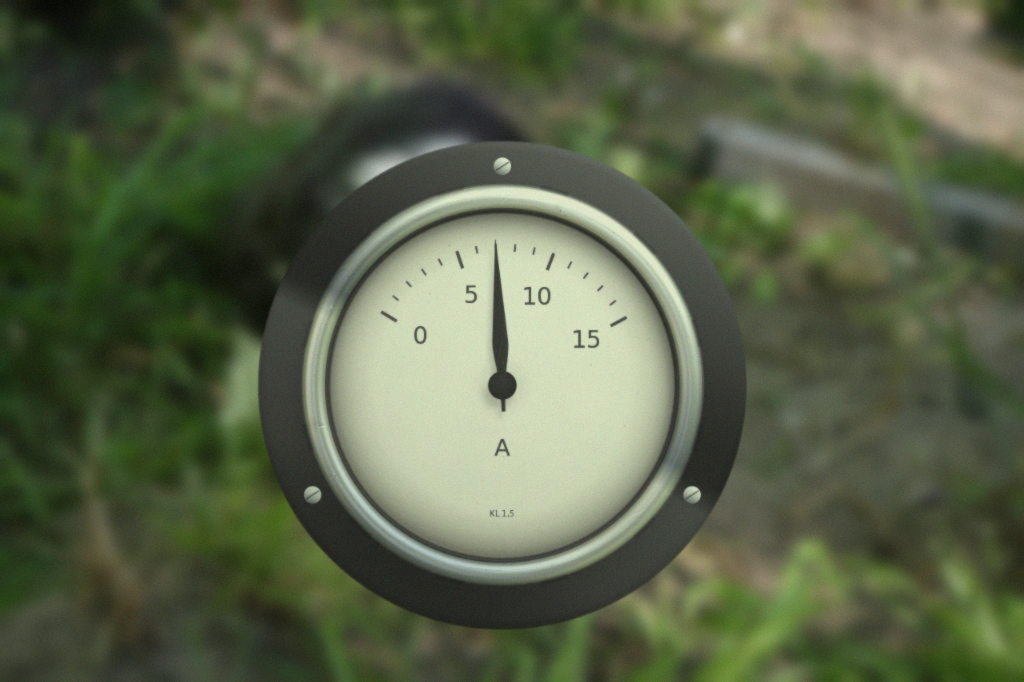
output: 7 A
